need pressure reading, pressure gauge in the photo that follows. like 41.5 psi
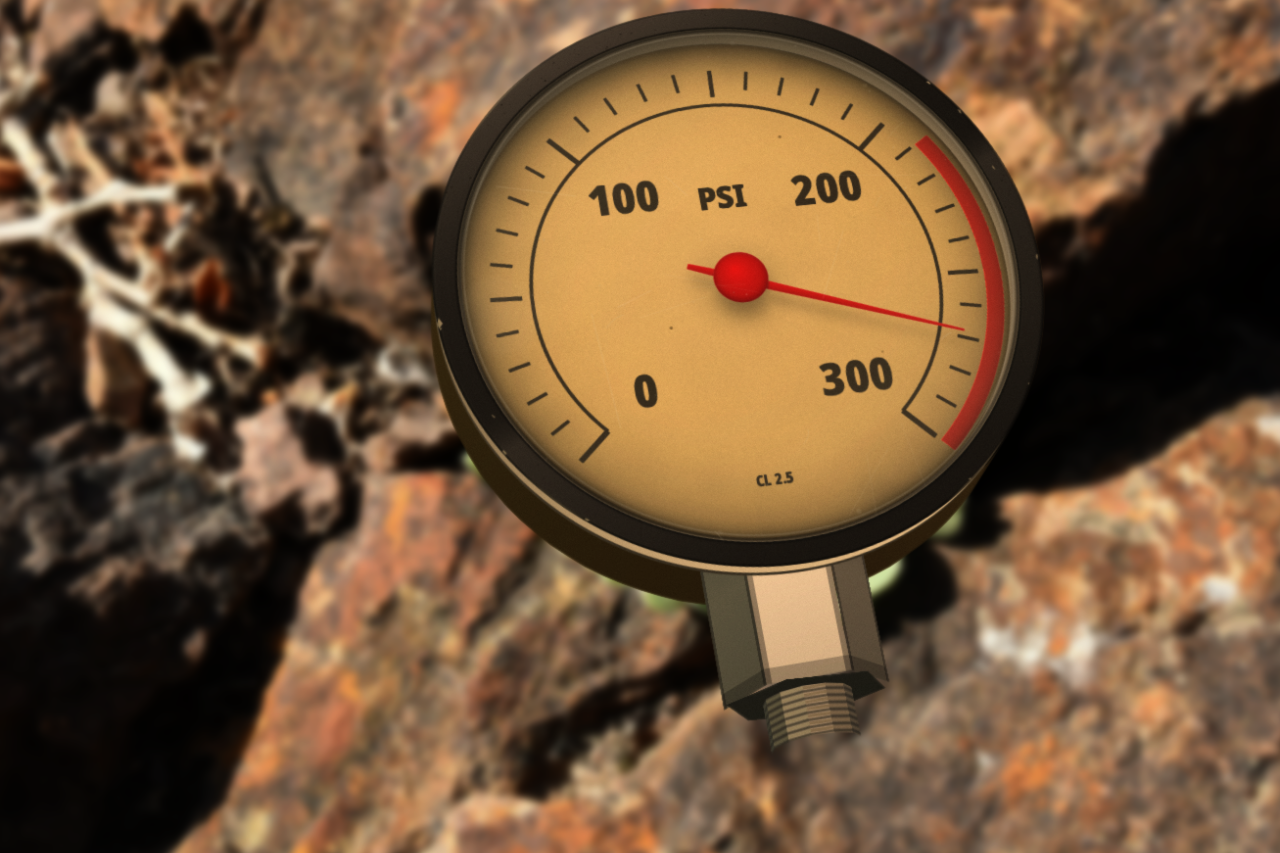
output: 270 psi
